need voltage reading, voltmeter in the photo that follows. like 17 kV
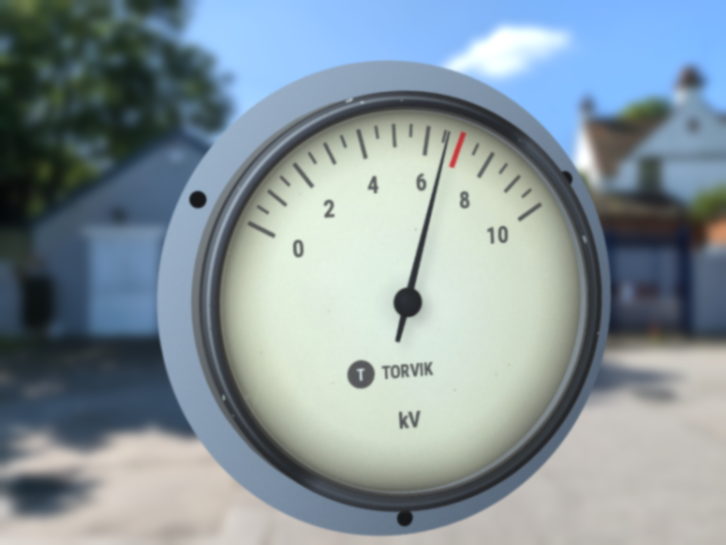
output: 6.5 kV
